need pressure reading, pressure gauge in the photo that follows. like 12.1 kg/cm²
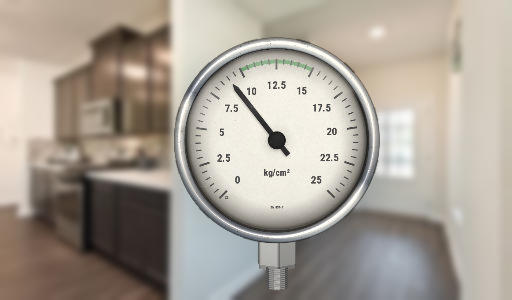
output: 9 kg/cm²
